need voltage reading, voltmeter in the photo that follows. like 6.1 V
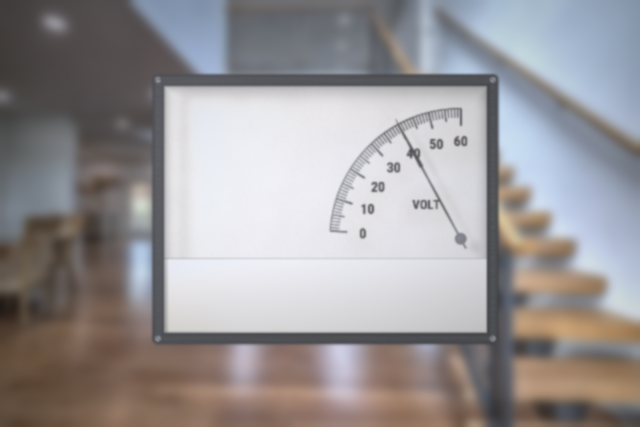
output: 40 V
